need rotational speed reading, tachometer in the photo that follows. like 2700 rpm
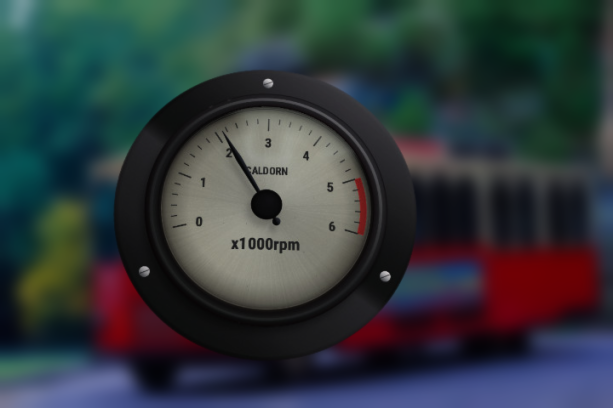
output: 2100 rpm
